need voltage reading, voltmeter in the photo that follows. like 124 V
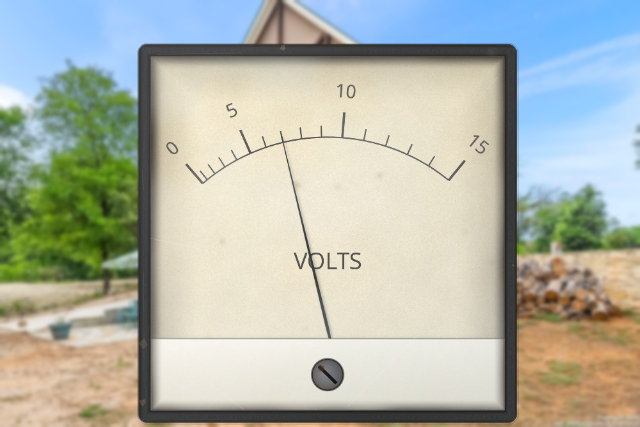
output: 7 V
